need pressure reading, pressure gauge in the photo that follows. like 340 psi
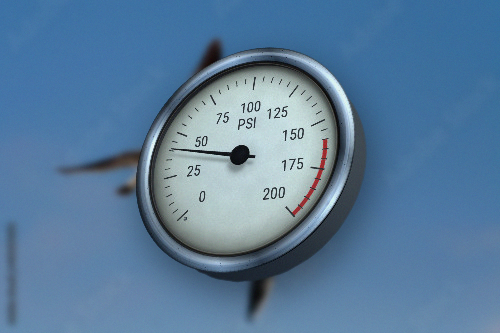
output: 40 psi
